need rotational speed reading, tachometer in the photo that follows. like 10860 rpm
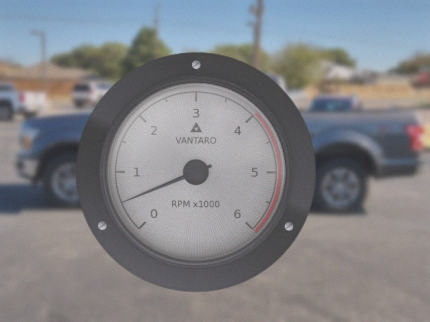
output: 500 rpm
